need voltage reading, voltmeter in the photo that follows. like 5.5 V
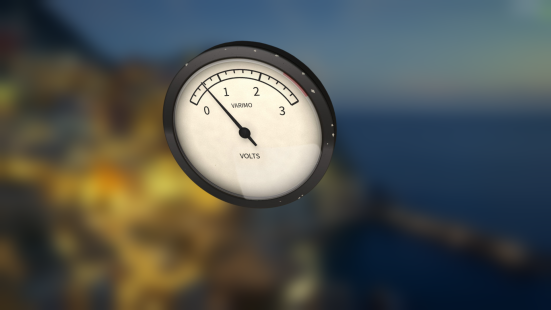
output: 0.6 V
